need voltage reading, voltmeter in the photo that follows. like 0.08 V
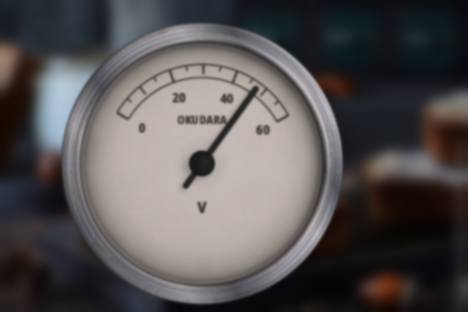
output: 47.5 V
